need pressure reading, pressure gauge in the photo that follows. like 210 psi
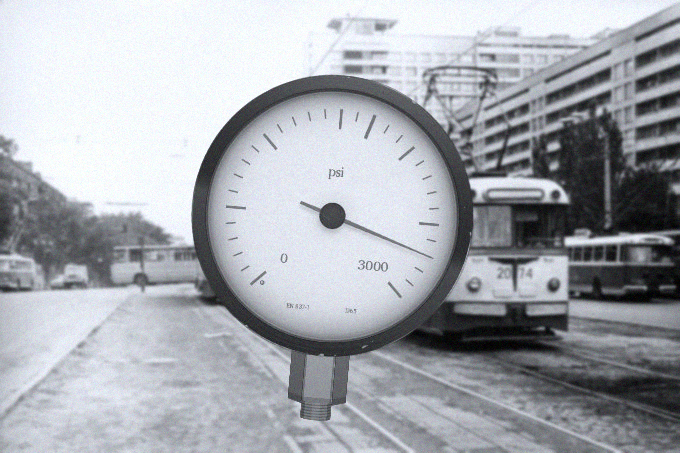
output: 2700 psi
